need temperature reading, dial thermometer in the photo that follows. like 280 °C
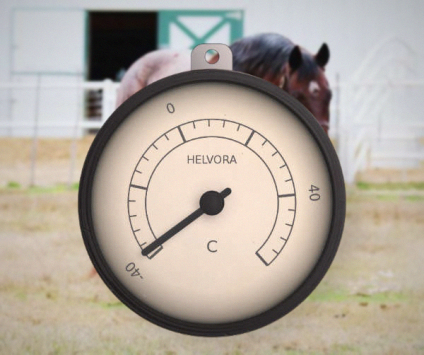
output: -38 °C
